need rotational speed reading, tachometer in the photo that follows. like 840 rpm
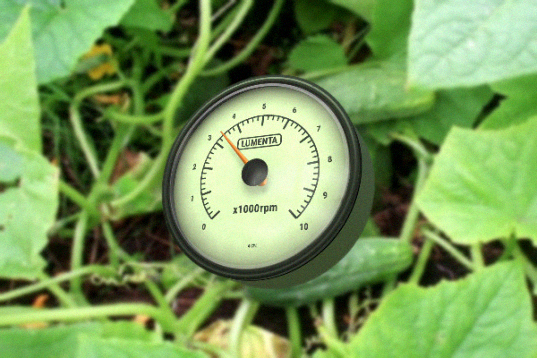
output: 3400 rpm
